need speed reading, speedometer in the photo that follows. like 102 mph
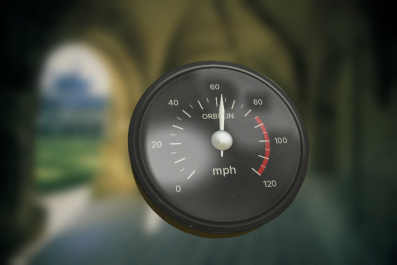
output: 62.5 mph
